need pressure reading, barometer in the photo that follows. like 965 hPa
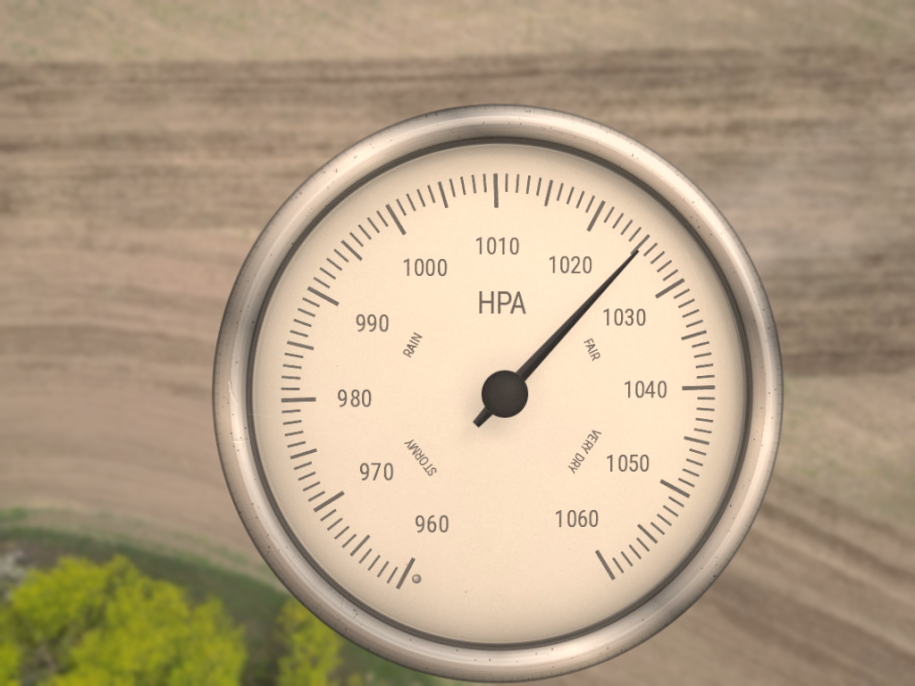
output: 1025 hPa
